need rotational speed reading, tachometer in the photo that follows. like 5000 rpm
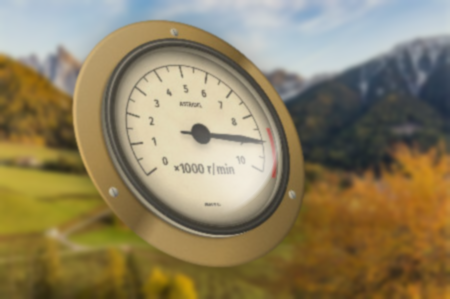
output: 9000 rpm
